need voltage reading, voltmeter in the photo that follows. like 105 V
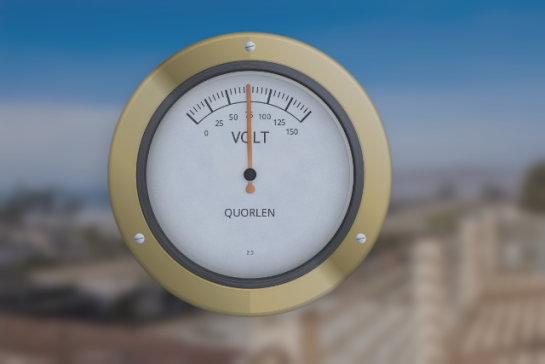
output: 75 V
